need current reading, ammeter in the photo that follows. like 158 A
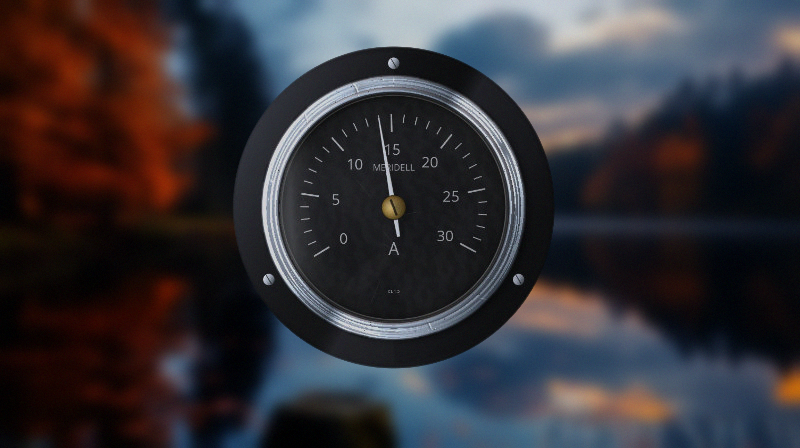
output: 14 A
